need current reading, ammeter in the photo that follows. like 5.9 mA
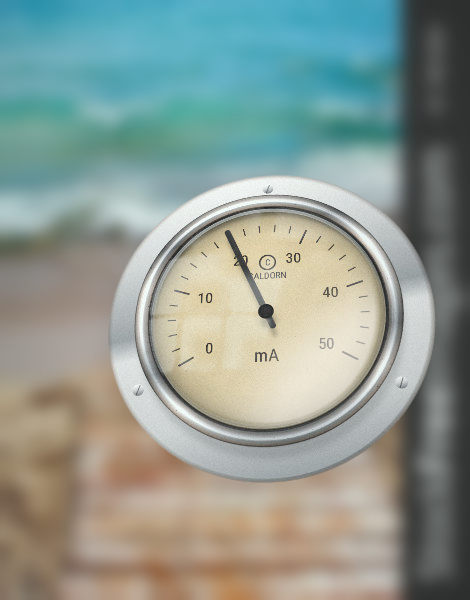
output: 20 mA
